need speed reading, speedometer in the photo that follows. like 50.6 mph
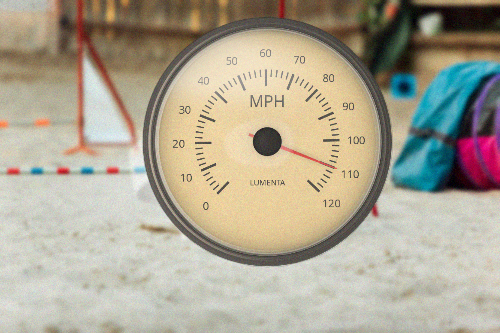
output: 110 mph
